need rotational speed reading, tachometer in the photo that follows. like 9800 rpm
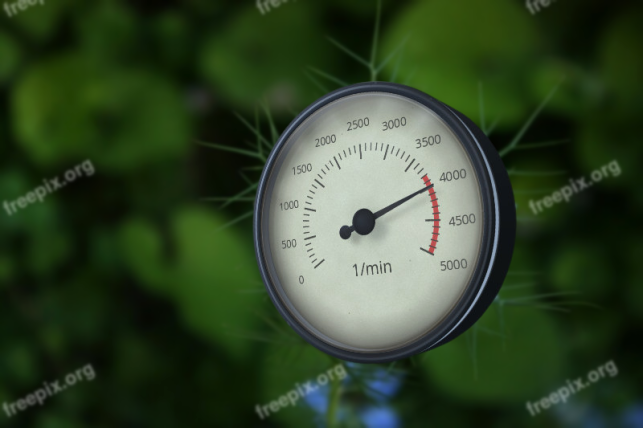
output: 4000 rpm
